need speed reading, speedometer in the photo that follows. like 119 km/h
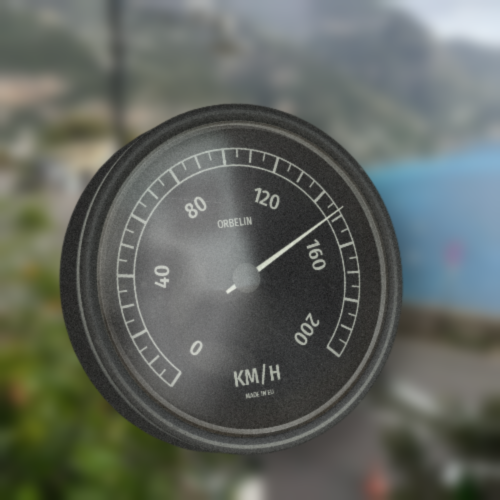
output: 147.5 km/h
